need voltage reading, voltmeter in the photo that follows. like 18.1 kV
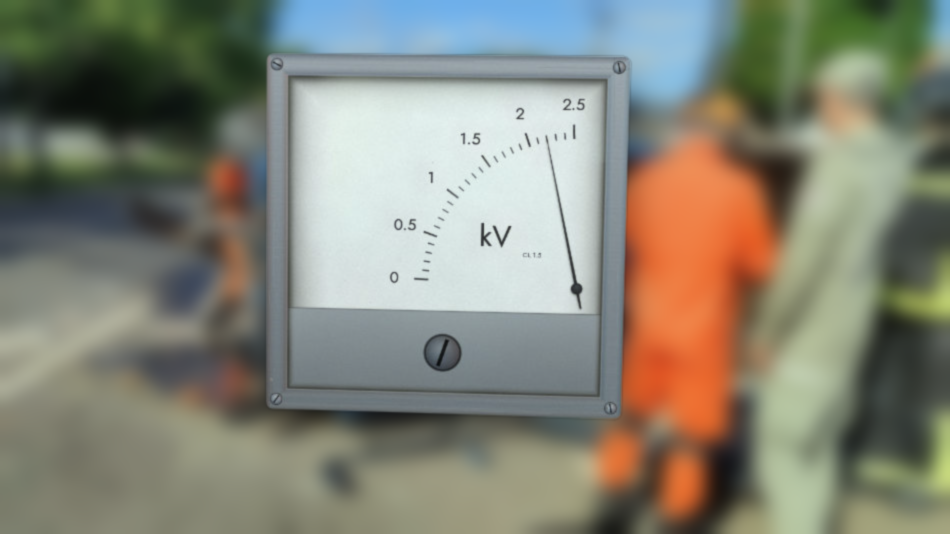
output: 2.2 kV
